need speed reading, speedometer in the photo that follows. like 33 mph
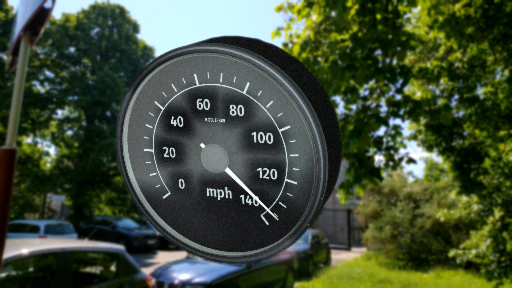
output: 135 mph
